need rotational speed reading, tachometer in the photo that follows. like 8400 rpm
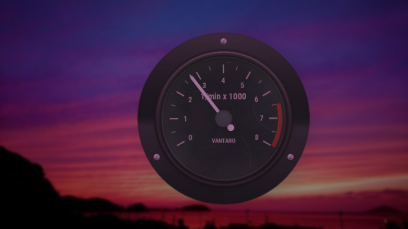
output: 2750 rpm
